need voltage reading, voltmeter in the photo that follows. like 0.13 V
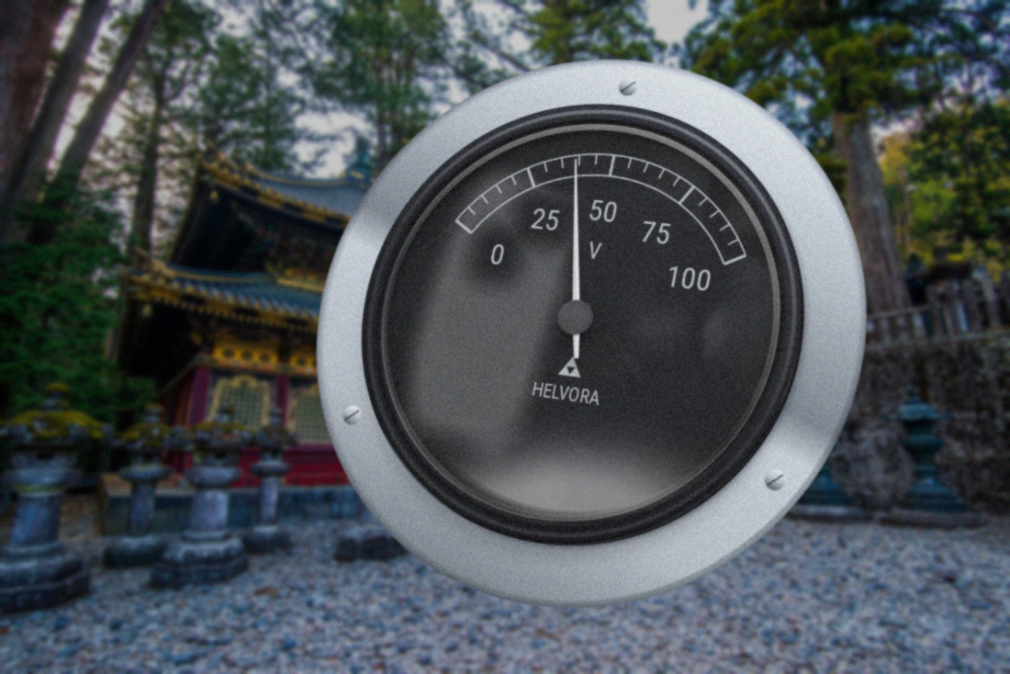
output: 40 V
